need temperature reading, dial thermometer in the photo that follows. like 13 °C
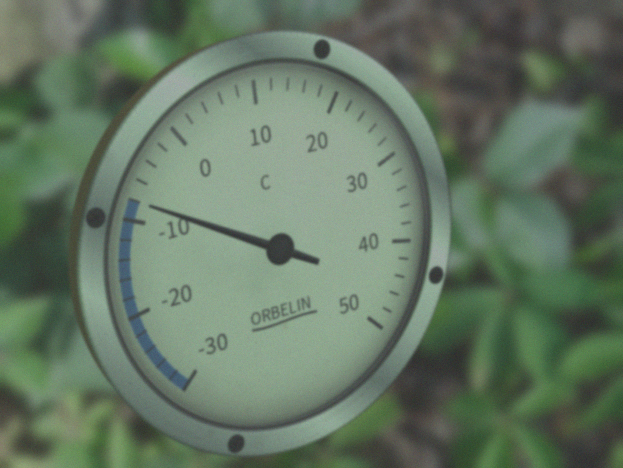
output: -8 °C
